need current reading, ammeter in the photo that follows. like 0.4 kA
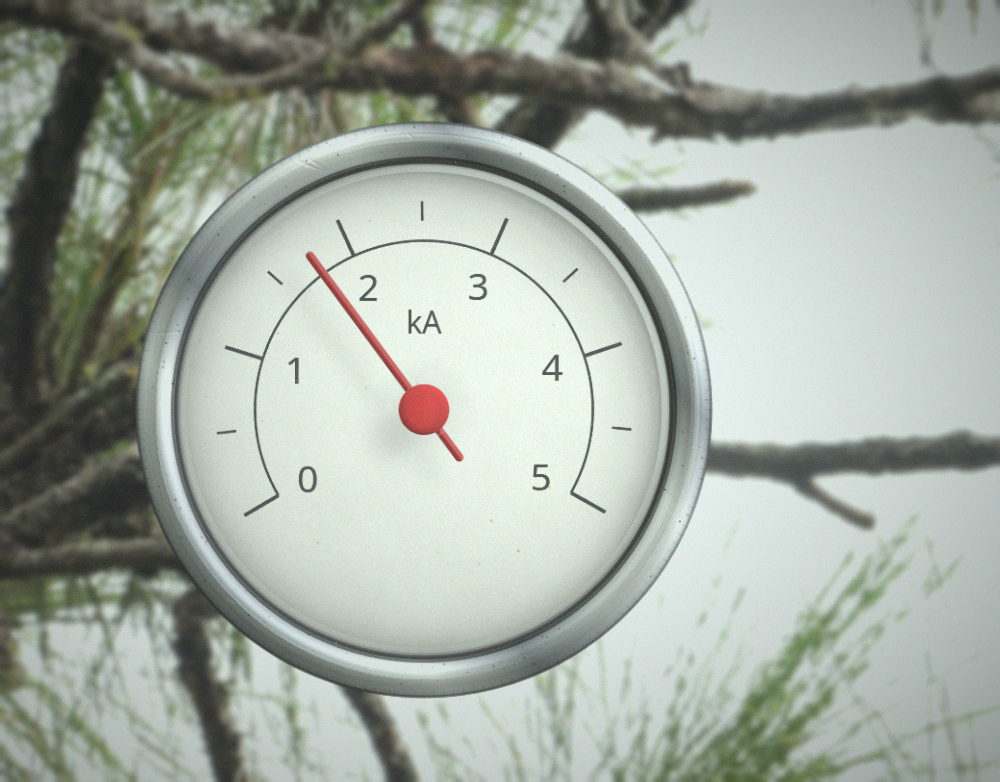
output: 1.75 kA
